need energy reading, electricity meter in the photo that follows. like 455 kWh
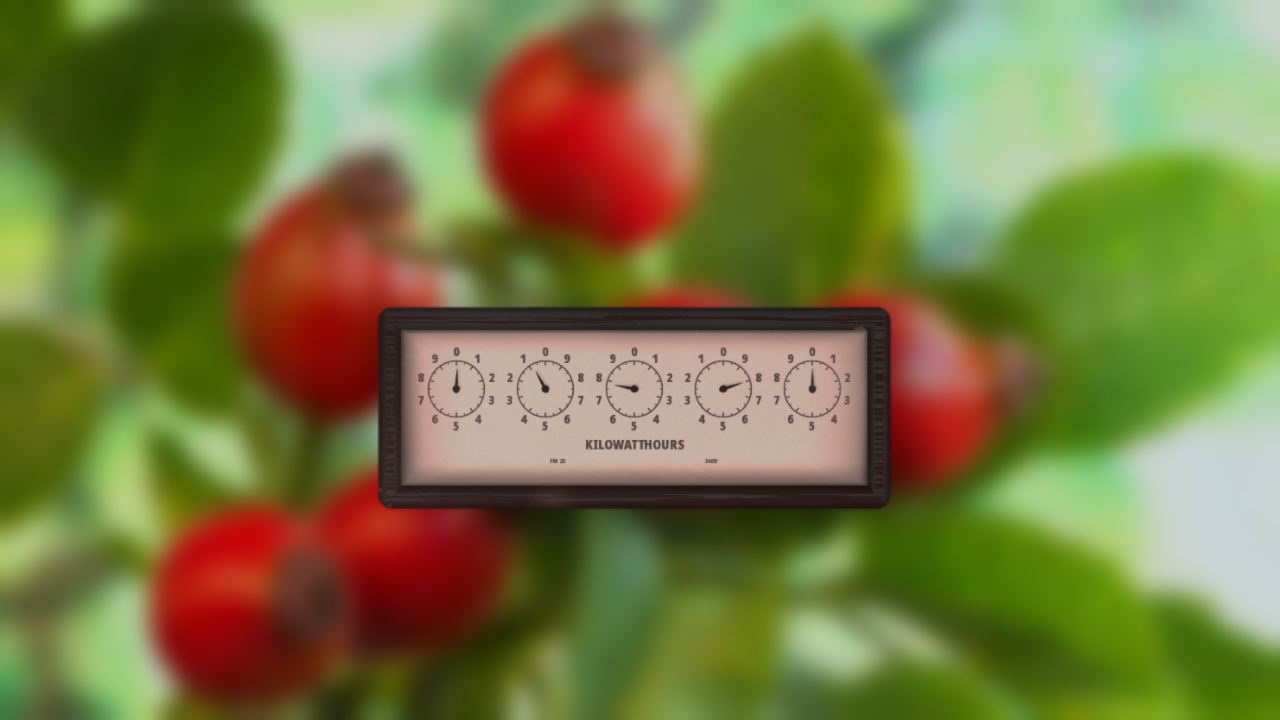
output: 780 kWh
